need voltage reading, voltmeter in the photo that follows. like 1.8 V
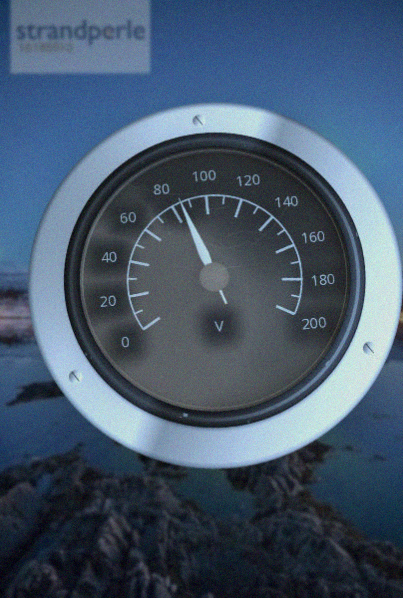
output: 85 V
